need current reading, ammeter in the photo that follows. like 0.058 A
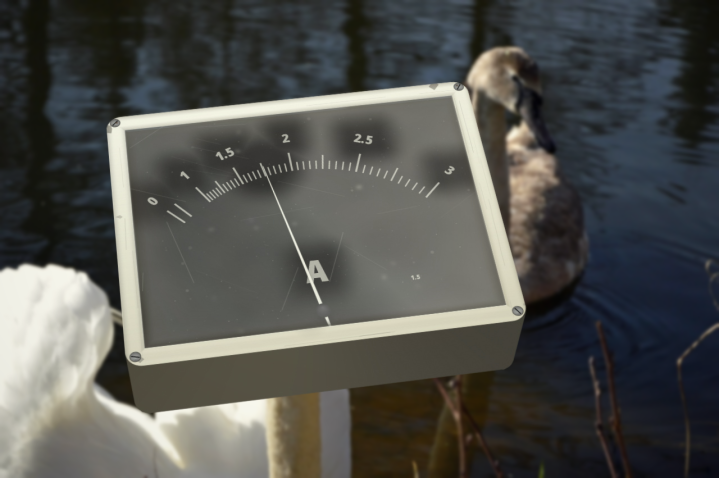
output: 1.75 A
